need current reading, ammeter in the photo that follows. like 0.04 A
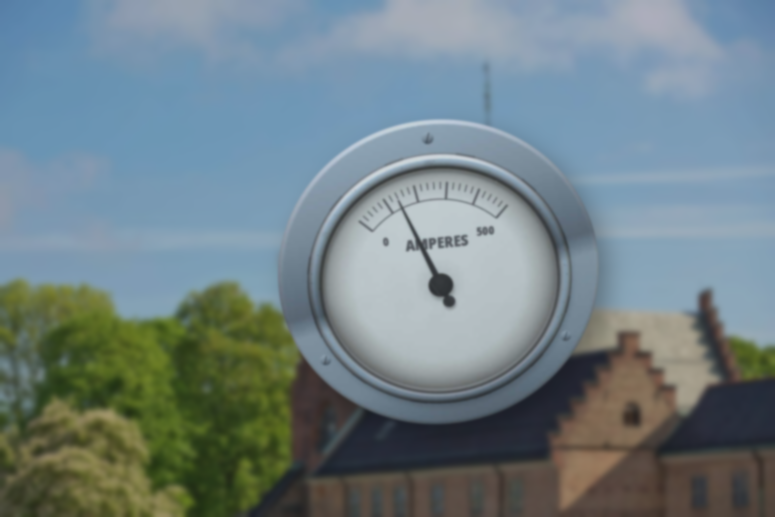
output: 140 A
